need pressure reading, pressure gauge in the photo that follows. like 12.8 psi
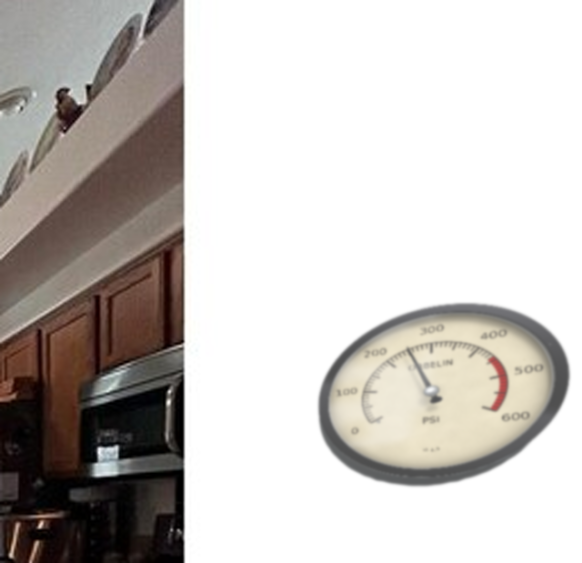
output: 250 psi
